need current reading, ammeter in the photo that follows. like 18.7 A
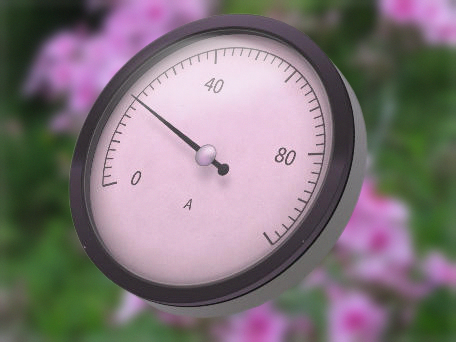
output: 20 A
